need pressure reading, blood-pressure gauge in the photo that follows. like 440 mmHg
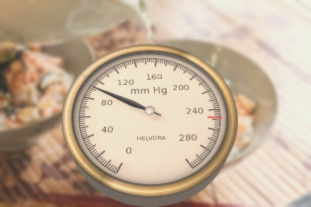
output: 90 mmHg
